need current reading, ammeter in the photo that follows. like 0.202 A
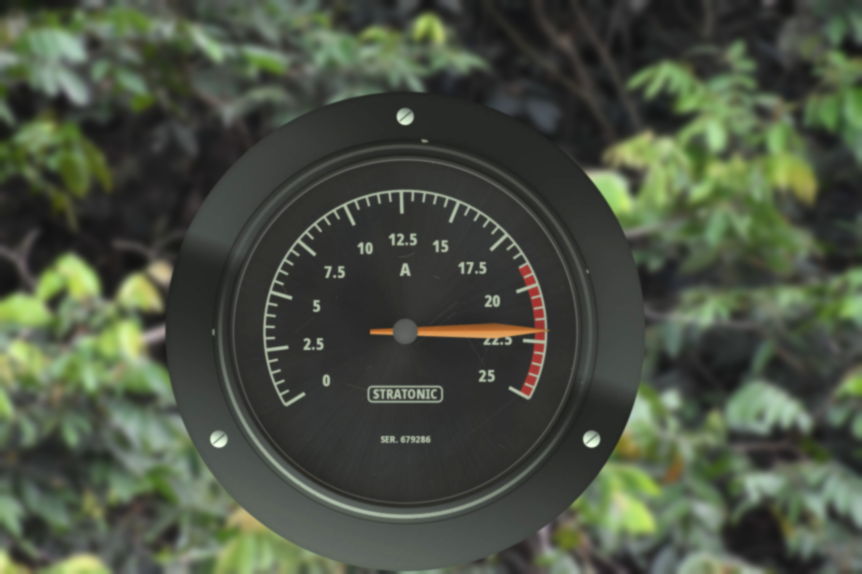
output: 22 A
